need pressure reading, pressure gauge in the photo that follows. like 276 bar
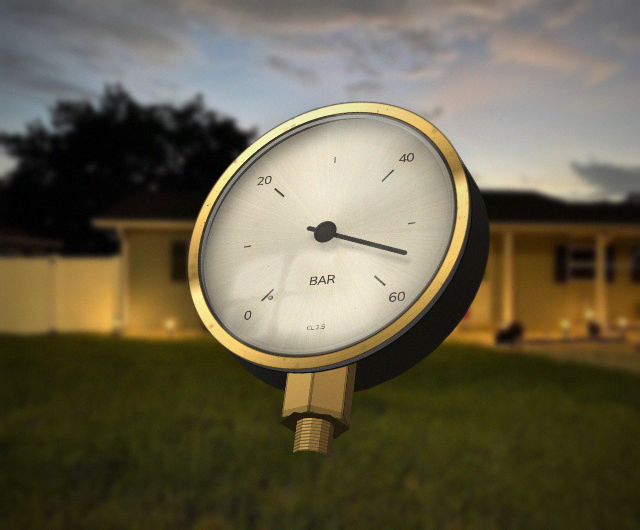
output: 55 bar
